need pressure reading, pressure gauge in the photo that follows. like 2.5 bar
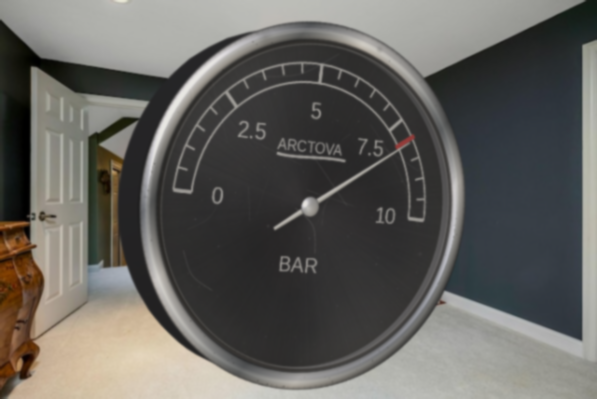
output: 8 bar
